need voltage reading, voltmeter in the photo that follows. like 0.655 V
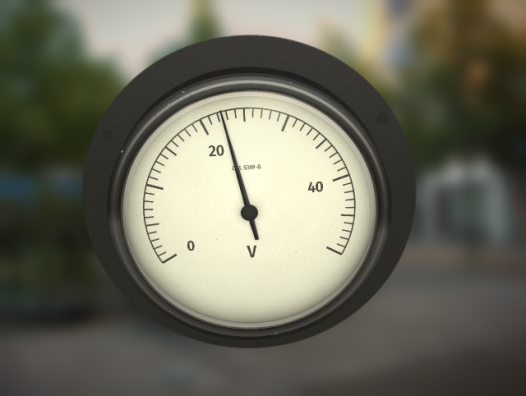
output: 22.5 V
